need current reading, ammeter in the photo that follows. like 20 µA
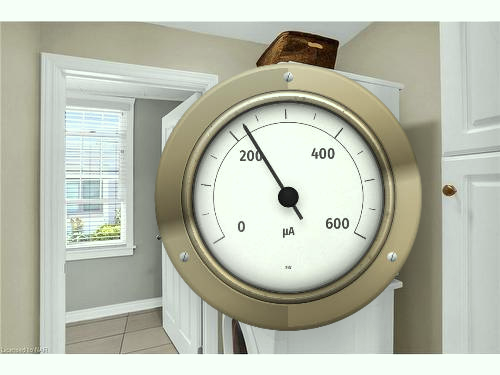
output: 225 µA
